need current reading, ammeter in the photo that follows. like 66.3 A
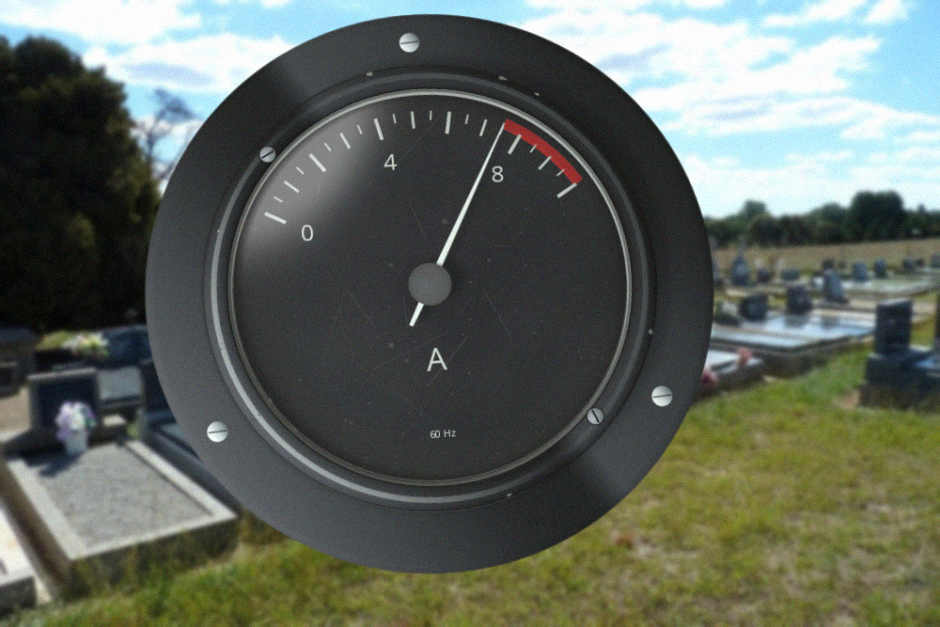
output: 7.5 A
